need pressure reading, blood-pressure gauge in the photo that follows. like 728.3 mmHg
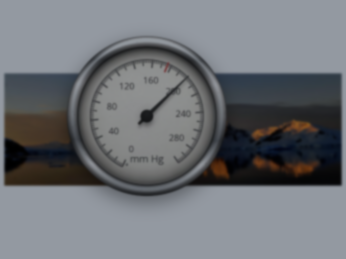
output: 200 mmHg
